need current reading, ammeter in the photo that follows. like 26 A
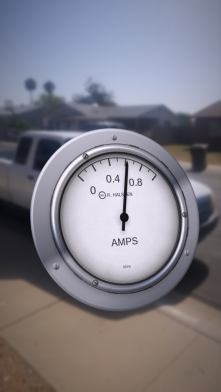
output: 0.6 A
